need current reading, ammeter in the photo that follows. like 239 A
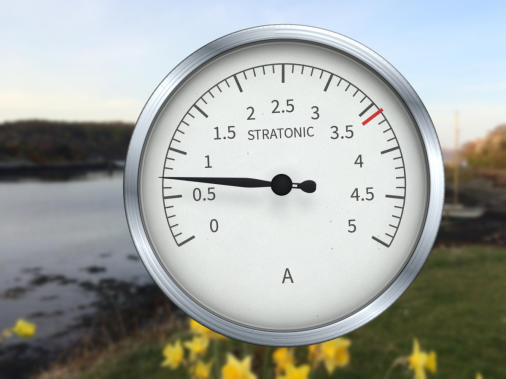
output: 0.7 A
